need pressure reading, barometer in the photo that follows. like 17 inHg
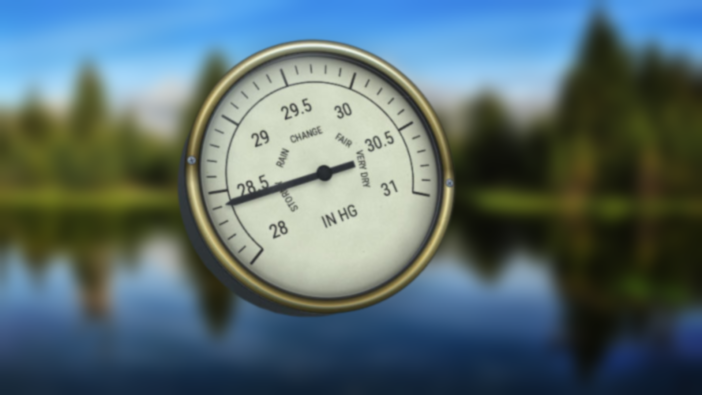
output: 28.4 inHg
